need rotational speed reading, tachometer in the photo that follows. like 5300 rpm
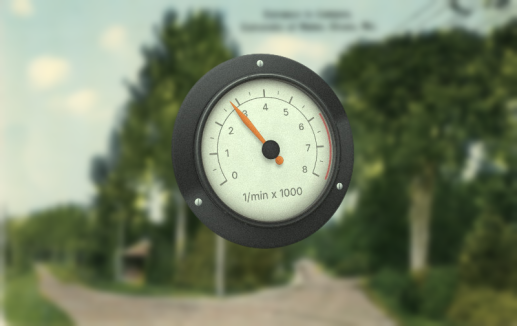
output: 2750 rpm
